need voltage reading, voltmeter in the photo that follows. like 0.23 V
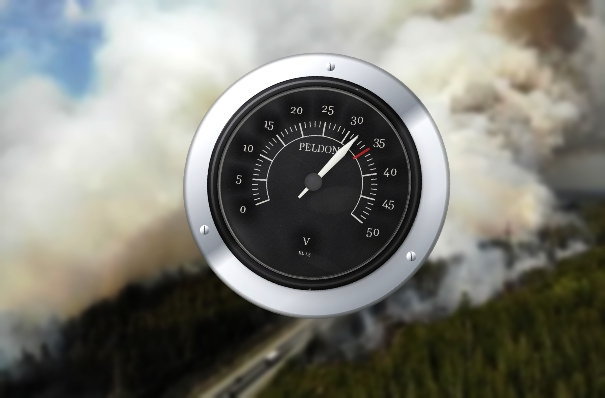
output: 32 V
